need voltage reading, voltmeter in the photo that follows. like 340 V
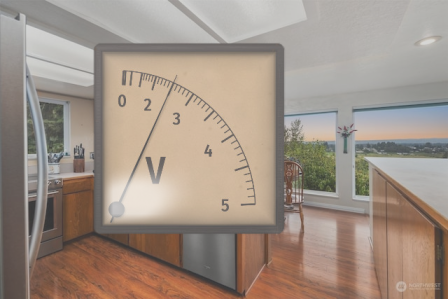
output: 2.5 V
